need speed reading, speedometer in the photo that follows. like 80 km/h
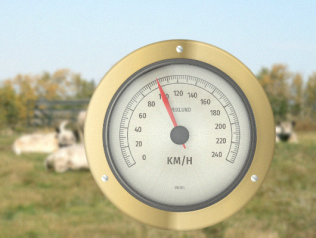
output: 100 km/h
